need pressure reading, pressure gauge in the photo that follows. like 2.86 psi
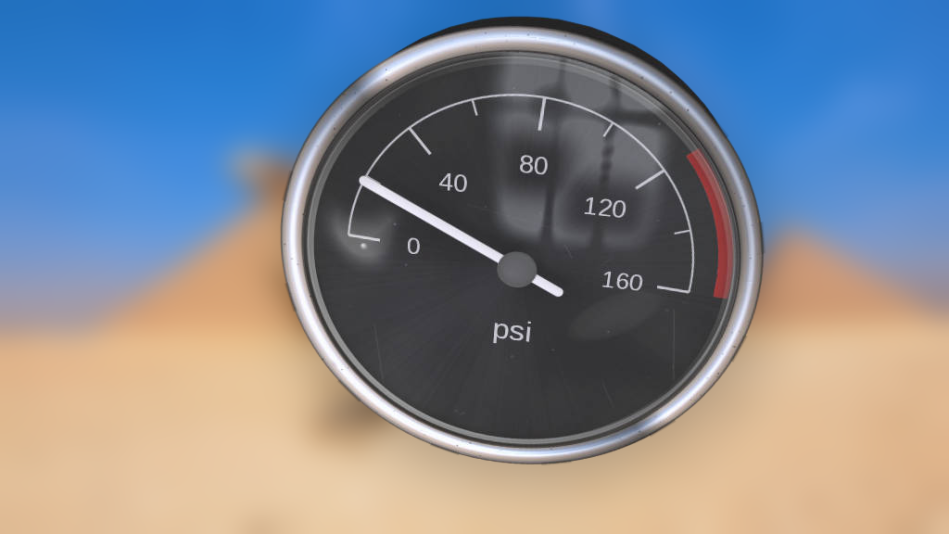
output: 20 psi
